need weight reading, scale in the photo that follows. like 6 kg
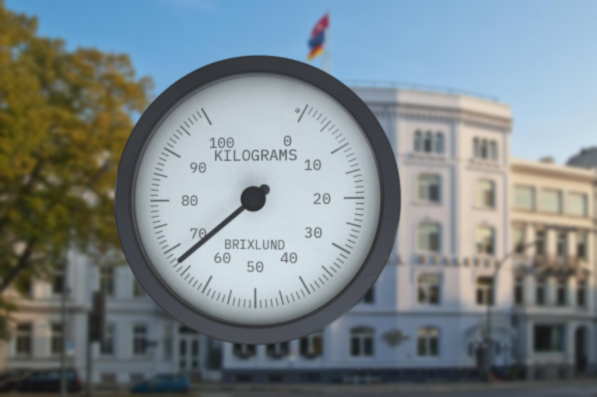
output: 67 kg
